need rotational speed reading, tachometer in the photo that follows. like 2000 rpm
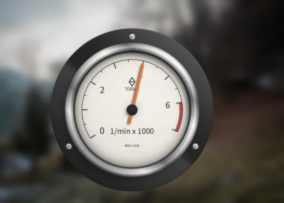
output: 4000 rpm
